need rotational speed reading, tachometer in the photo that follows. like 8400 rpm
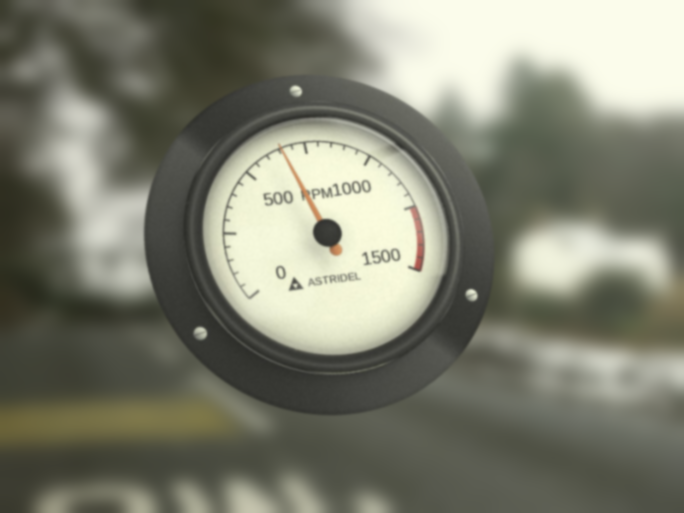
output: 650 rpm
